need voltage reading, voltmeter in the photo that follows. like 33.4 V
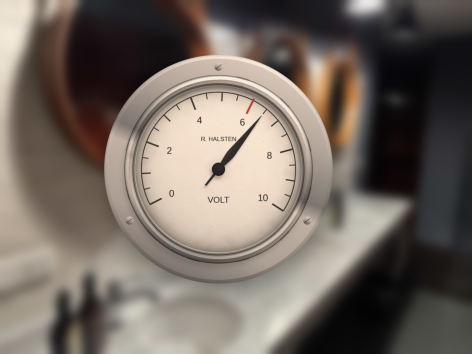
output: 6.5 V
